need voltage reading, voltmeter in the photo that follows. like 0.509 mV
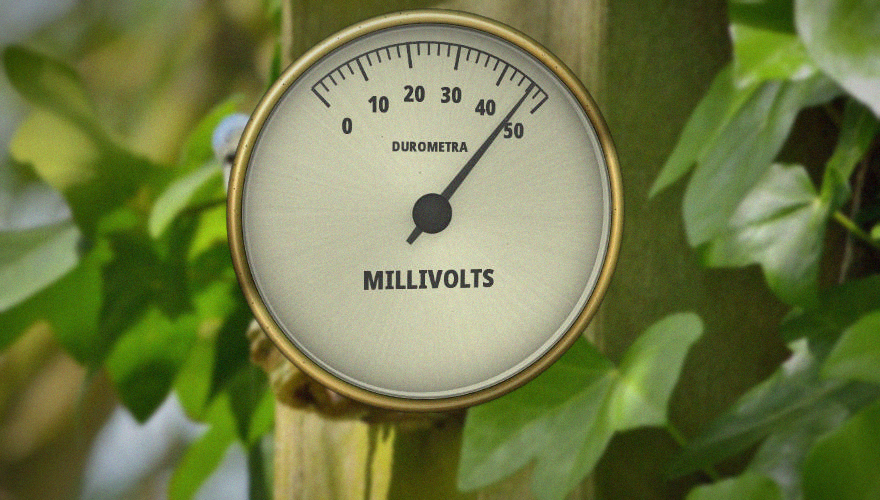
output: 46 mV
